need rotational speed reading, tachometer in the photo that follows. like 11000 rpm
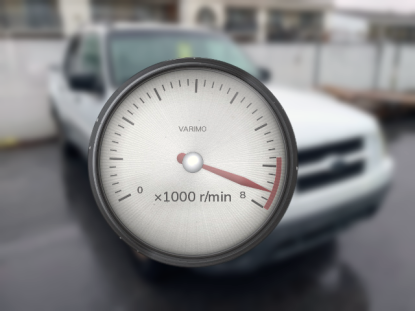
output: 7600 rpm
